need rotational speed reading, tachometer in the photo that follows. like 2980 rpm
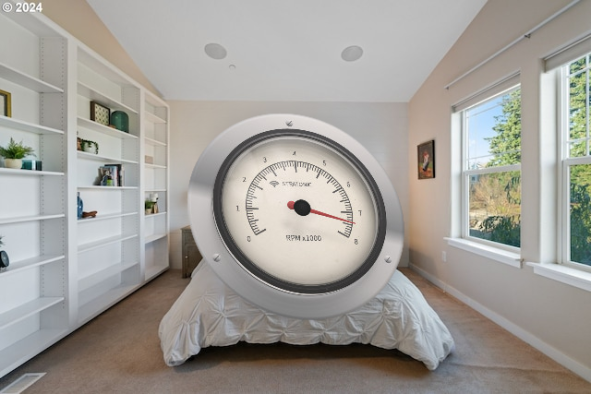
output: 7500 rpm
